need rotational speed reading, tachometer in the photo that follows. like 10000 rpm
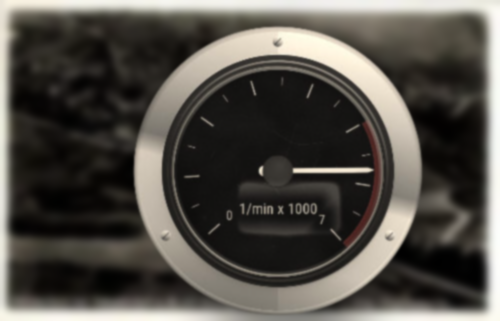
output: 5750 rpm
